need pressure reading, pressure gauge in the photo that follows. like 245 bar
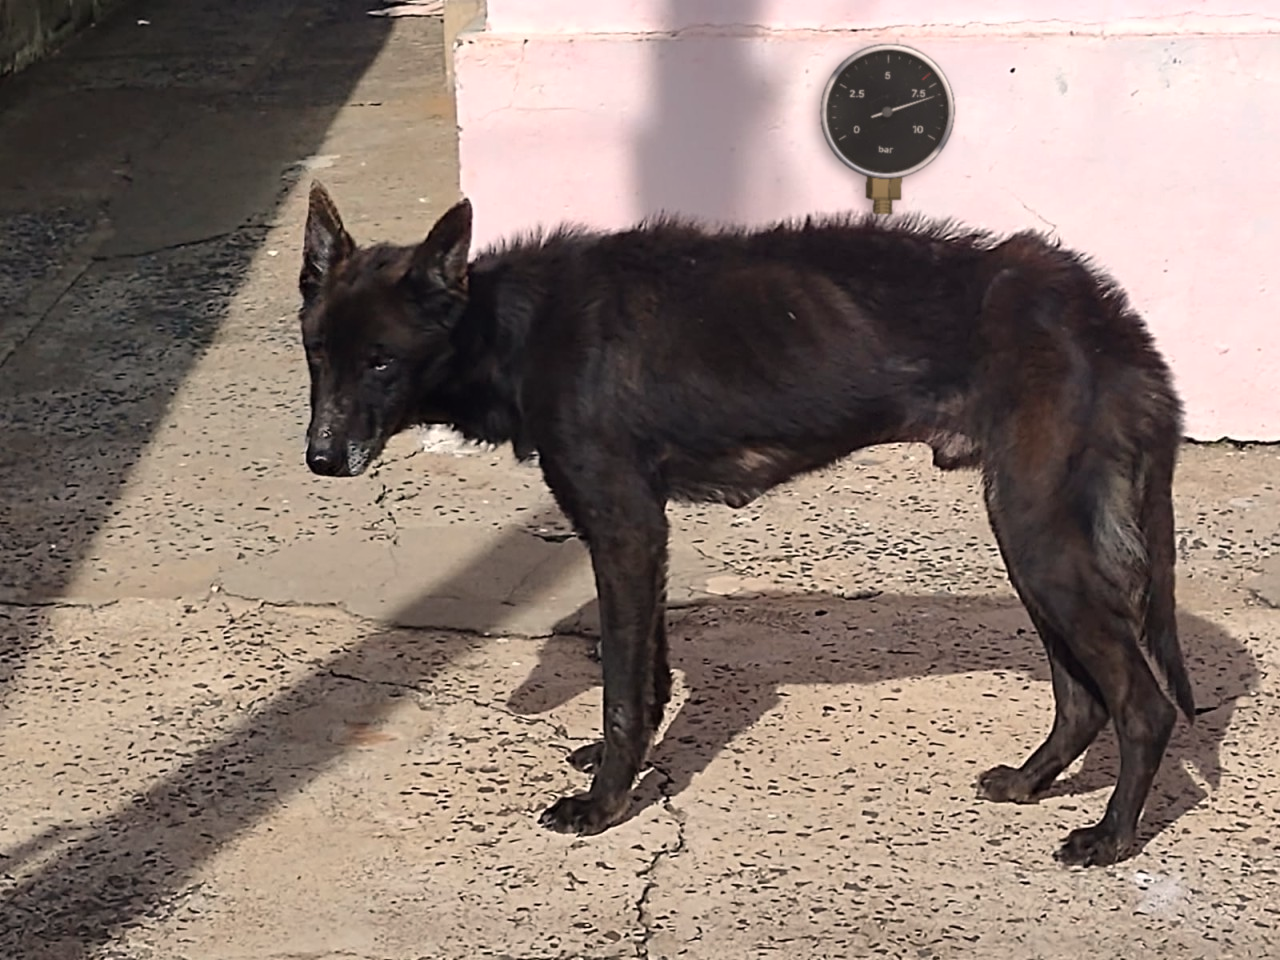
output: 8 bar
